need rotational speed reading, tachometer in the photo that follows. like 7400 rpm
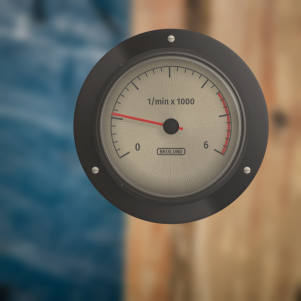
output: 1100 rpm
